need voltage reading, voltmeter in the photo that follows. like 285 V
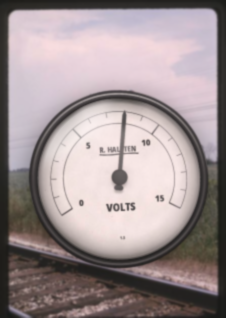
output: 8 V
